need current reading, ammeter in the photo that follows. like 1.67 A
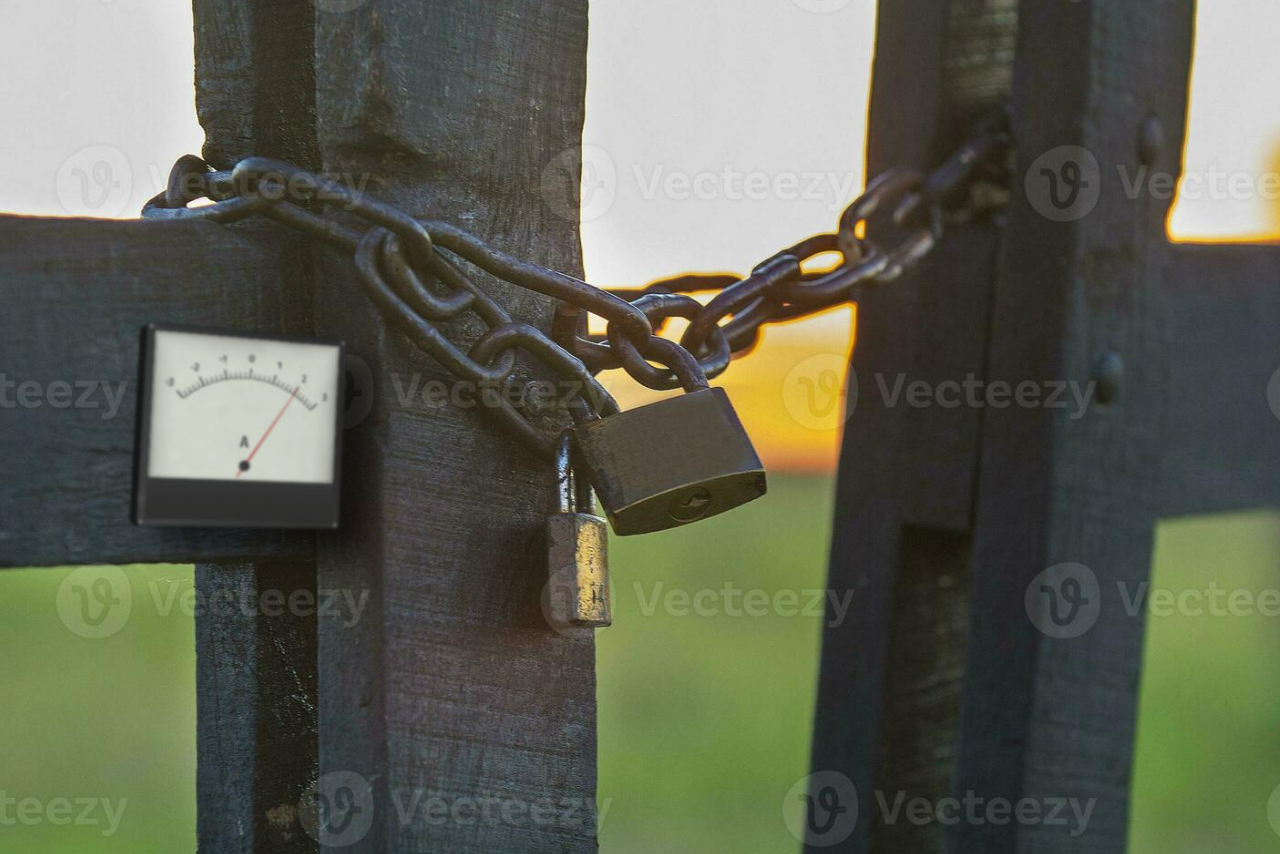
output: 2 A
